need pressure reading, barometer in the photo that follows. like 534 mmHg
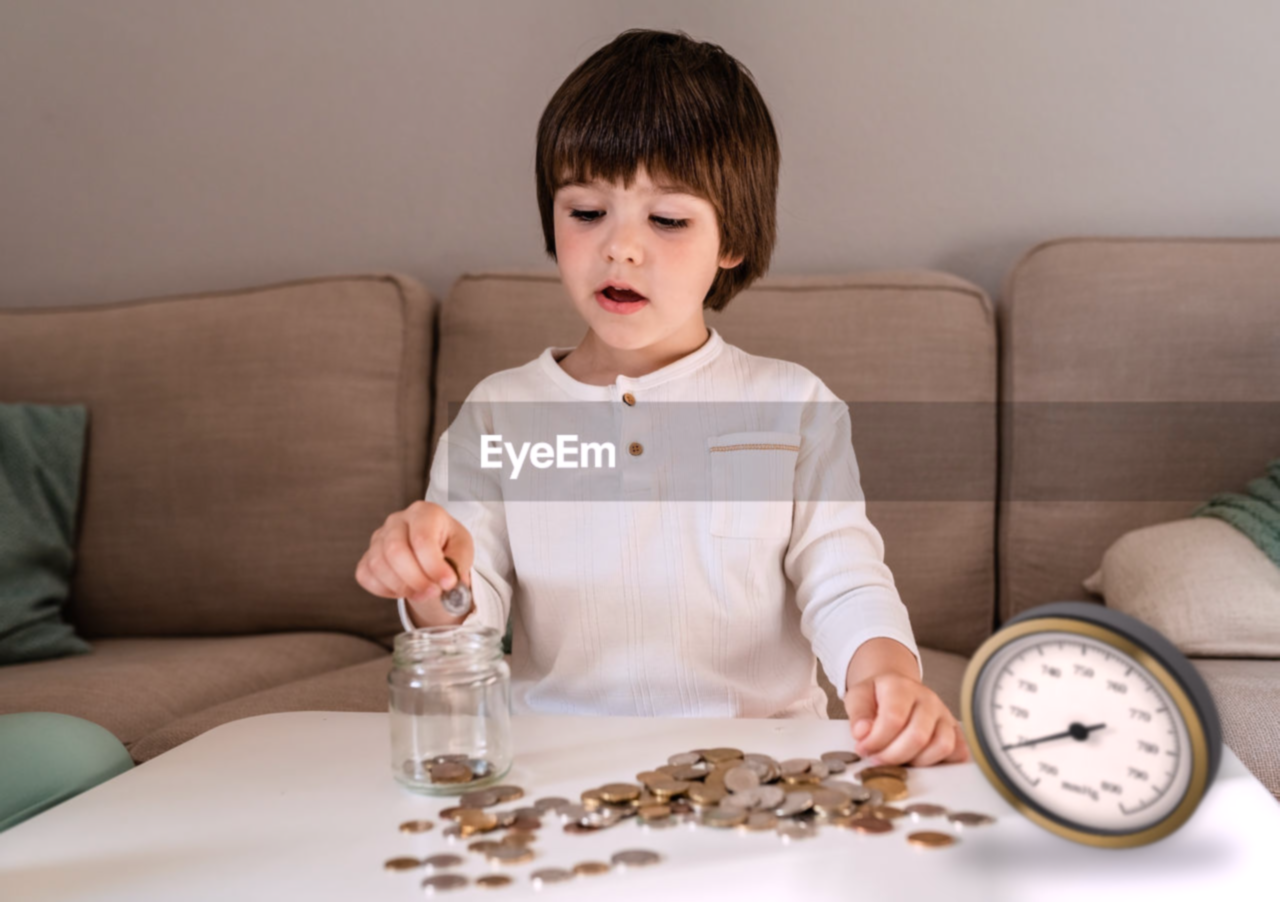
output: 710 mmHg
